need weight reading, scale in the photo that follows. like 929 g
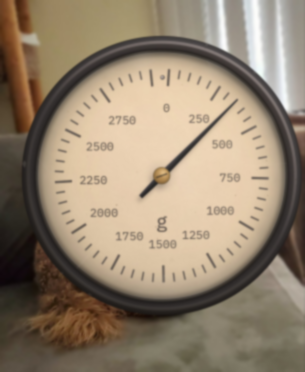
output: 350 g
